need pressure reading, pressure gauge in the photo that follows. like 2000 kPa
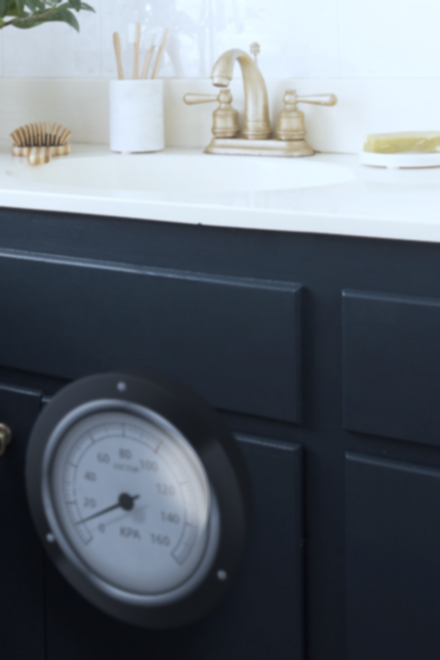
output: 10 kPa
